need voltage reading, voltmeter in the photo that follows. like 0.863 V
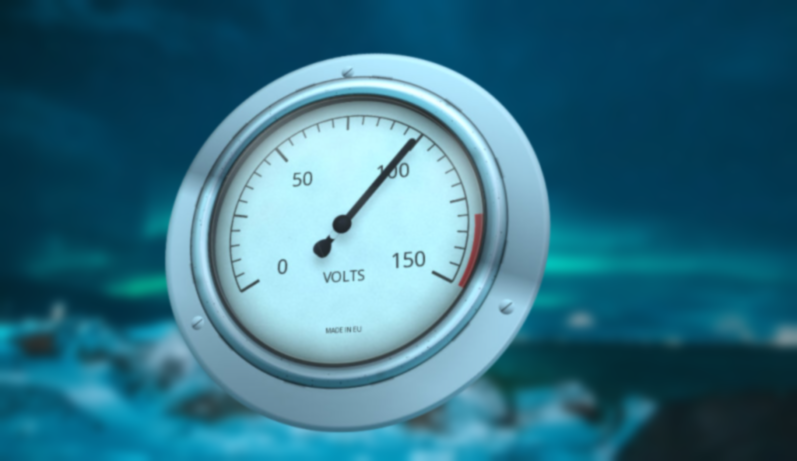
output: 100 V
